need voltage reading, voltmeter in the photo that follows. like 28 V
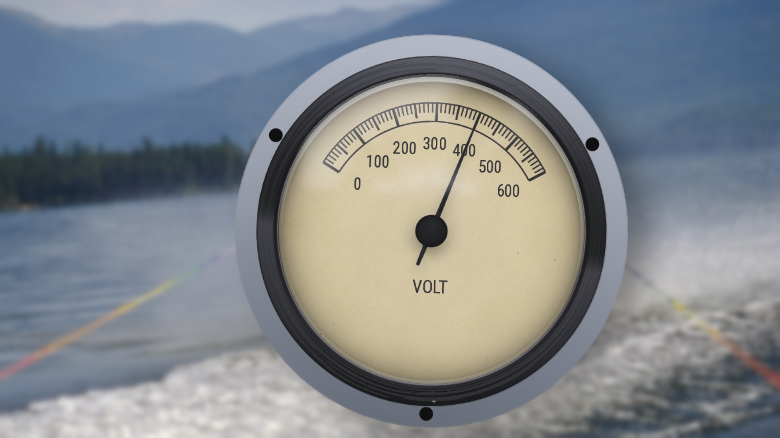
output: 400 V
